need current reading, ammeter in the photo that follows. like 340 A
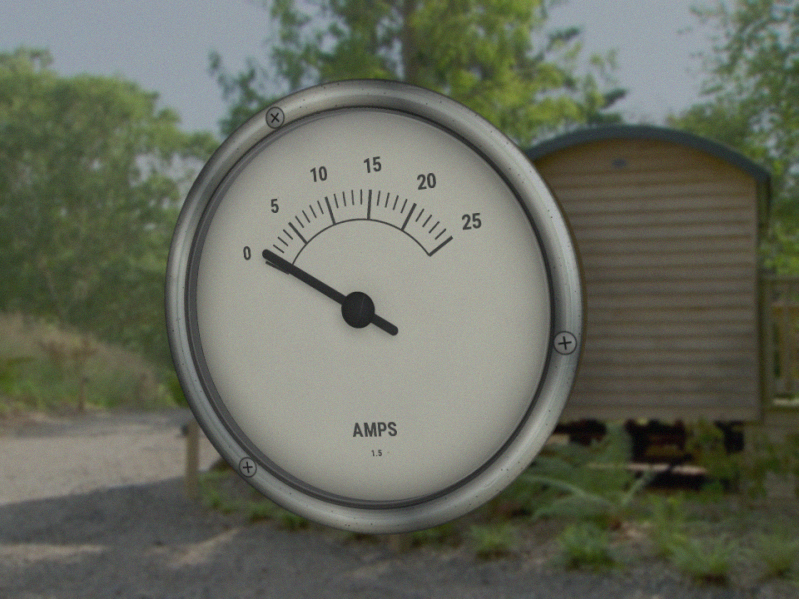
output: 1 A
